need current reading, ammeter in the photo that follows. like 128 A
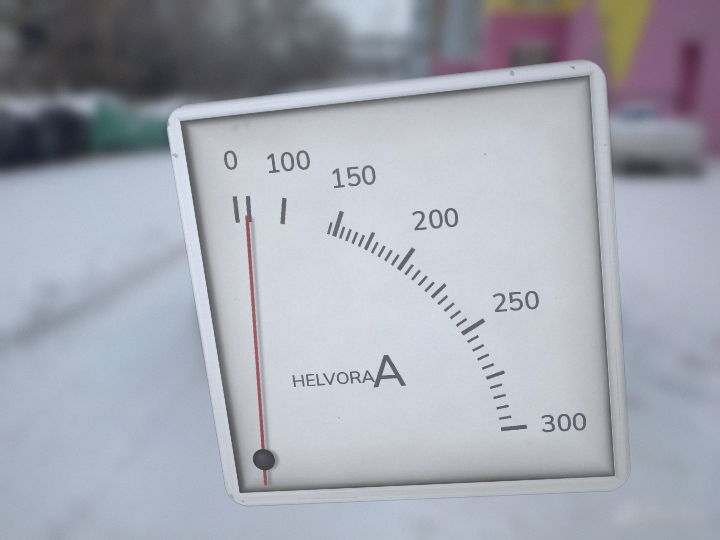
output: 50 A
